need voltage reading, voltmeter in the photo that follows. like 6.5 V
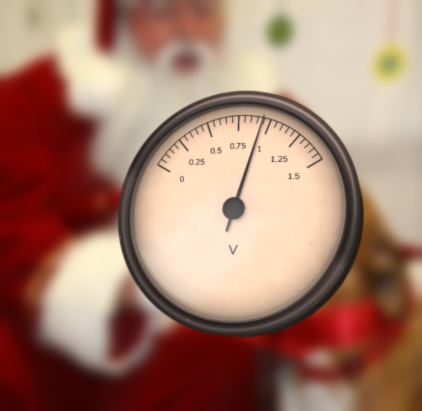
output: 0.95 V
